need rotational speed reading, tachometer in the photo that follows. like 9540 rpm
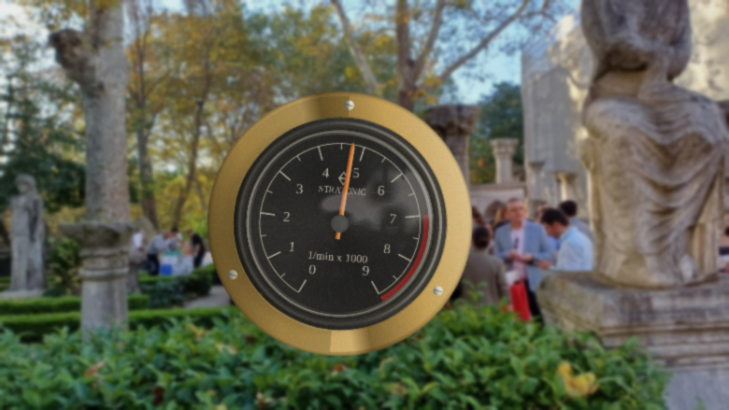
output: 4750 rpm
